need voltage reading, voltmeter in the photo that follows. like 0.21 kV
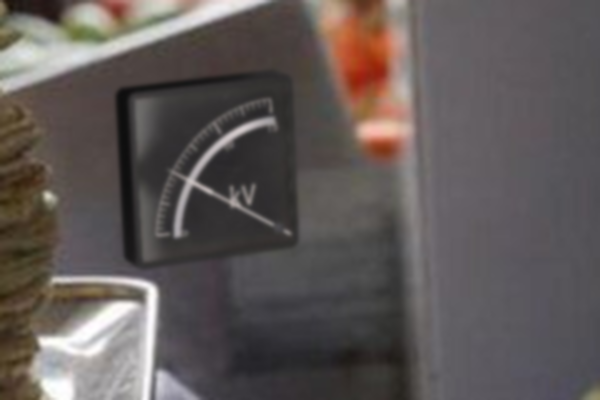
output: 5 kV
